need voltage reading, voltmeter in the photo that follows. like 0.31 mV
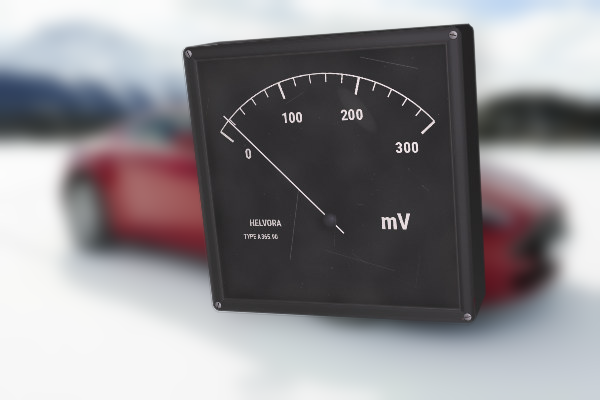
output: 20 mV
